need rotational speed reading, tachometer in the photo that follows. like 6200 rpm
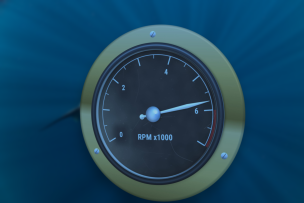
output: 5750 rpm
